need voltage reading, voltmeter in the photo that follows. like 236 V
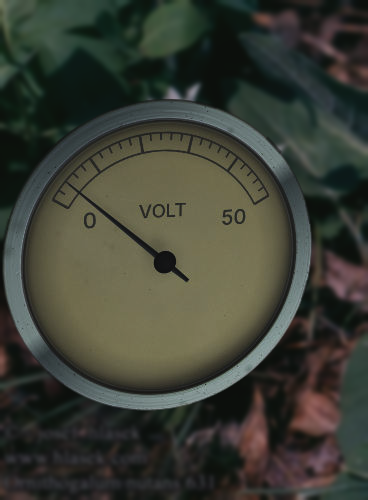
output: 4 V
